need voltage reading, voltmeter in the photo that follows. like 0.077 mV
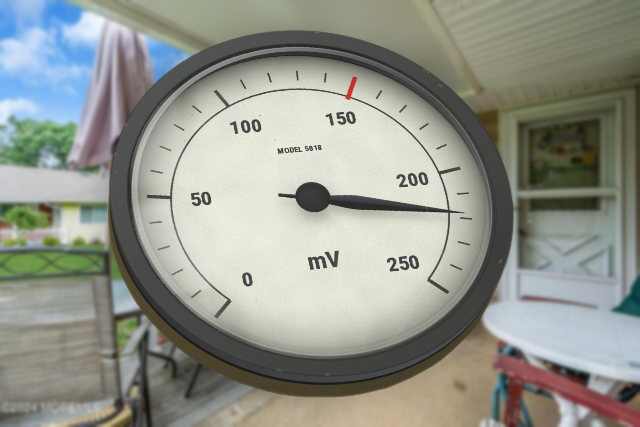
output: 220 mV
